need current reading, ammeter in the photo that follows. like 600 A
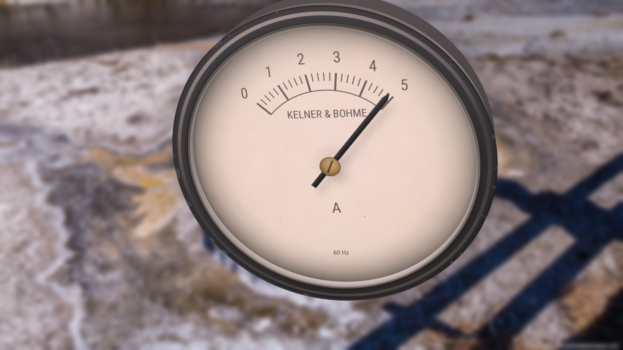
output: 4.8 A
